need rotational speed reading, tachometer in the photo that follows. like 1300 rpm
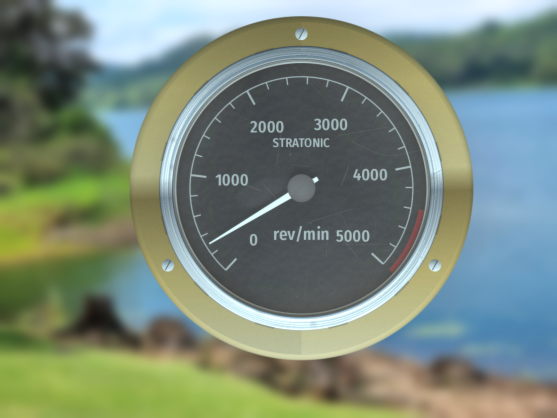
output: 300 rpm
